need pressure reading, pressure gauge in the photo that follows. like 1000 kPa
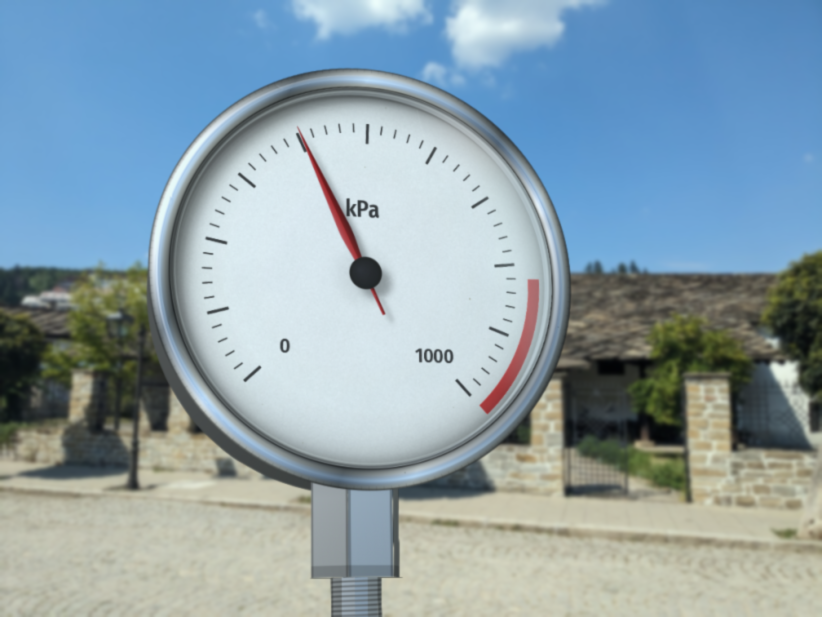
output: 400 kPa
